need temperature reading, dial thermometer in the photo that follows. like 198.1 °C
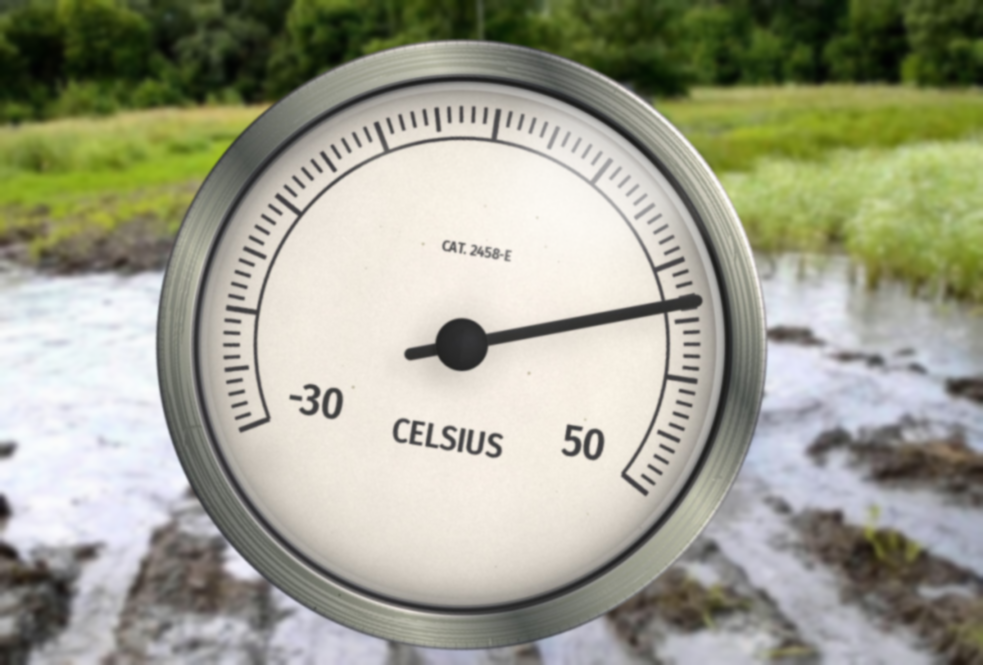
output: 33.5 °C
